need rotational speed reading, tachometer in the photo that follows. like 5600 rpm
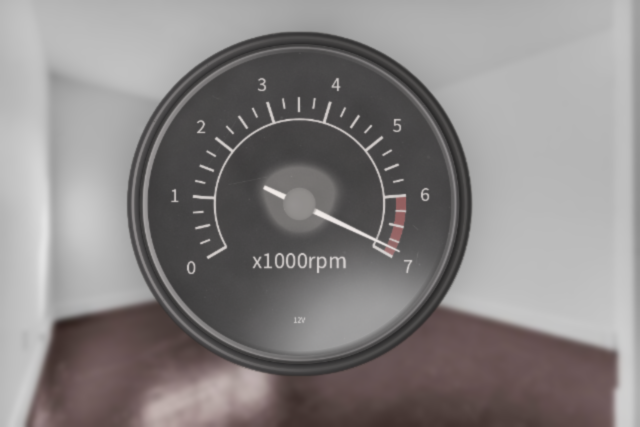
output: 6875 rpm
